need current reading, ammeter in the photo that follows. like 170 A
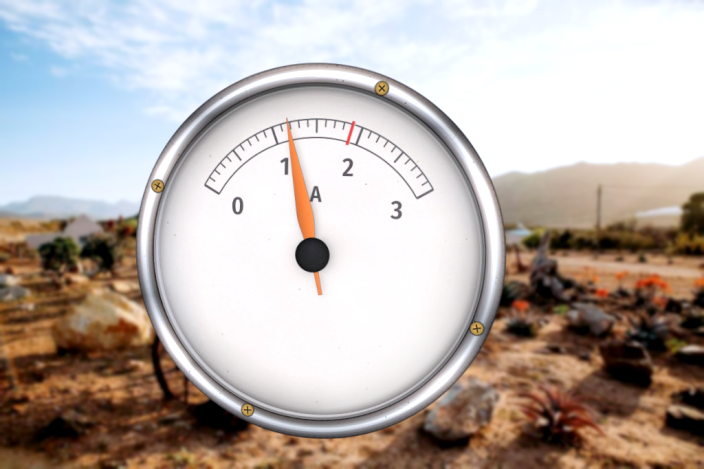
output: 1.2 A
